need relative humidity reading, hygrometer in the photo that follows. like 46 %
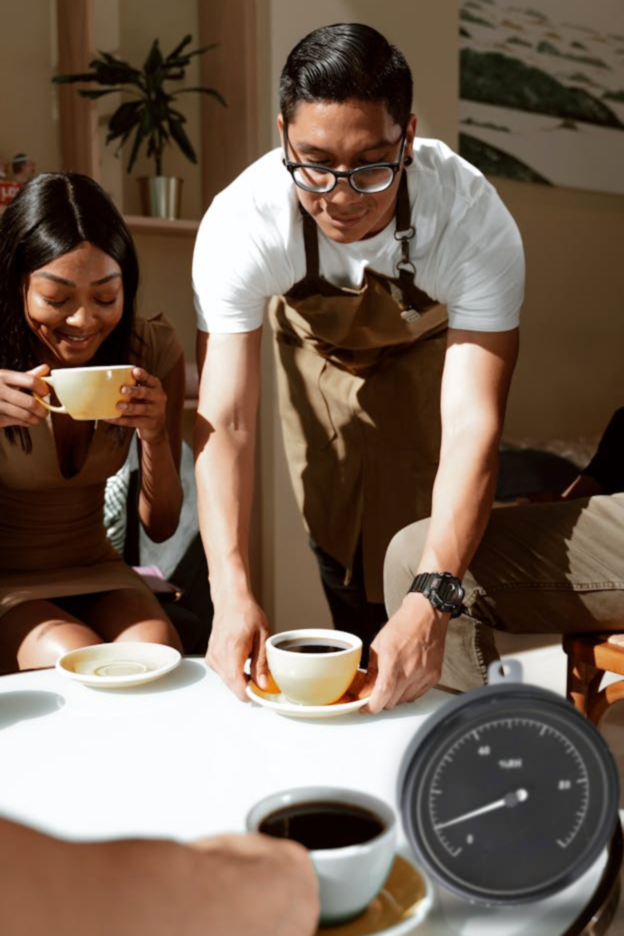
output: 10 %
